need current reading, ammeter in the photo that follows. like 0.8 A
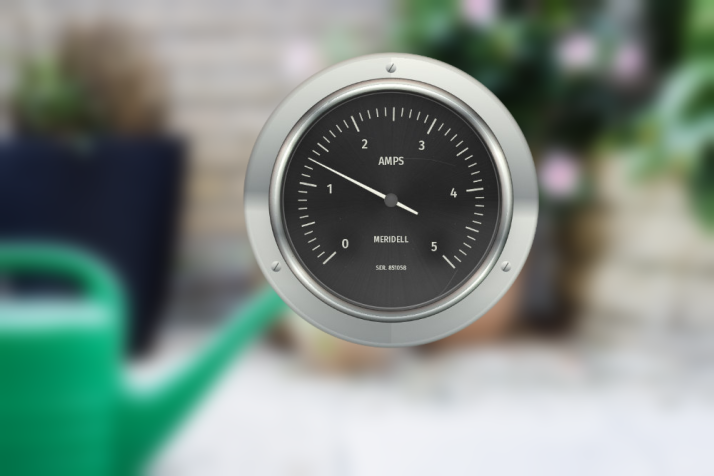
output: 1.3 A
